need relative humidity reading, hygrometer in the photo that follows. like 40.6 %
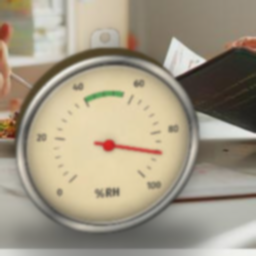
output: 88 %
